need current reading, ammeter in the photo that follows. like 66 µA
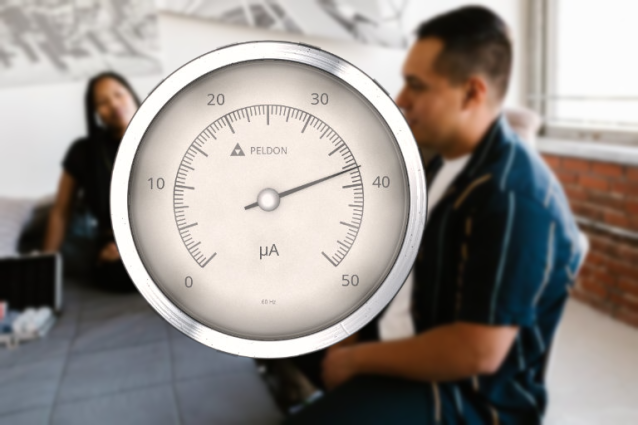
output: 38 µA
